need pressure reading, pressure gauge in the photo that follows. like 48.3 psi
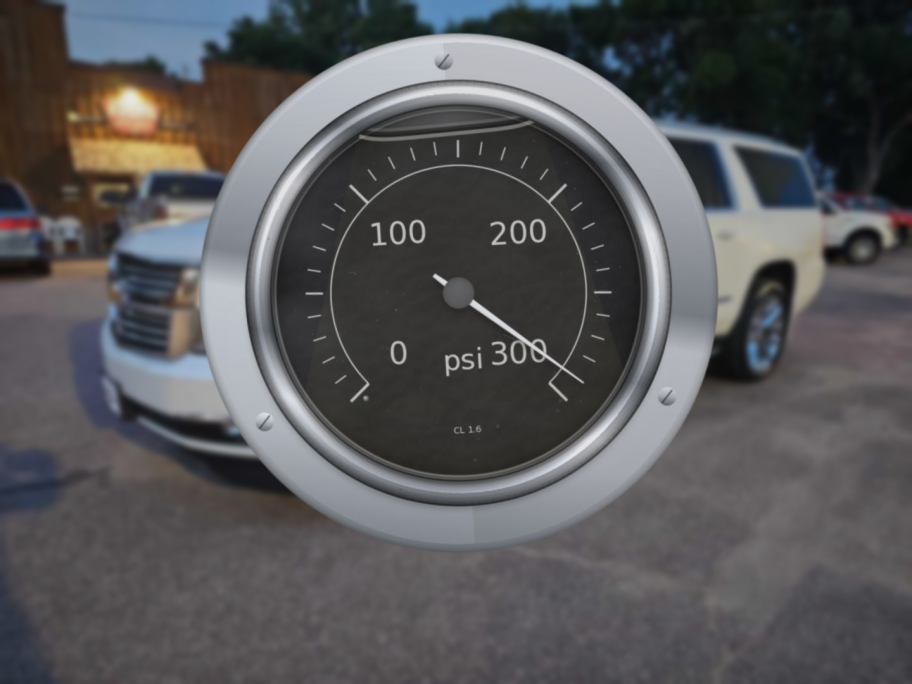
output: 290 psi
